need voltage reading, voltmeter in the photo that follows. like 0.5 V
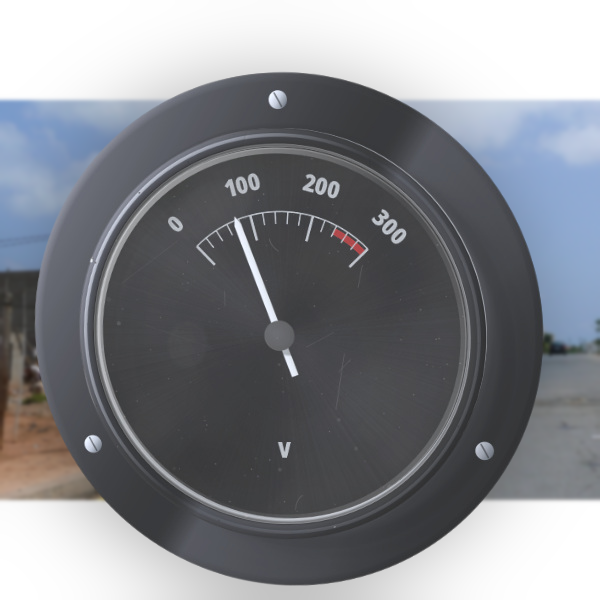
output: 80 V
